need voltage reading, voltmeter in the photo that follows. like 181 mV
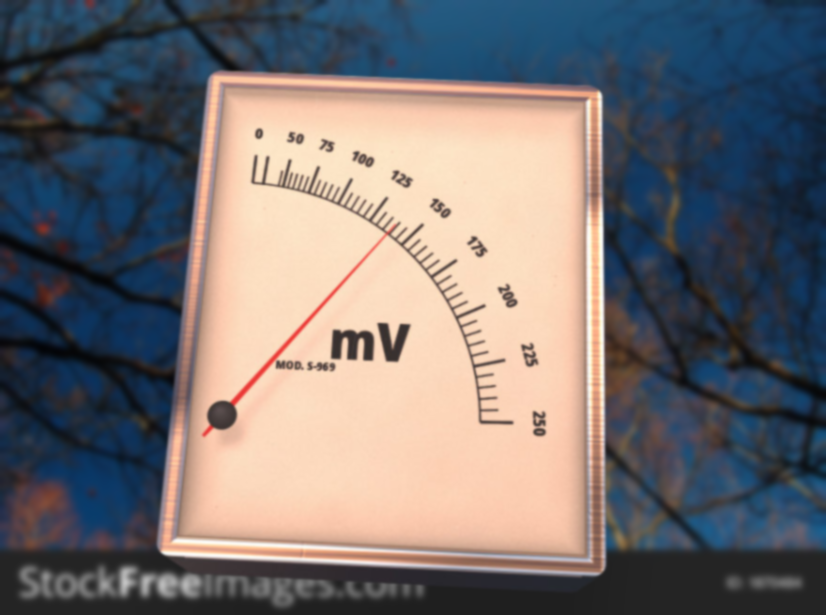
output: 140 mV
